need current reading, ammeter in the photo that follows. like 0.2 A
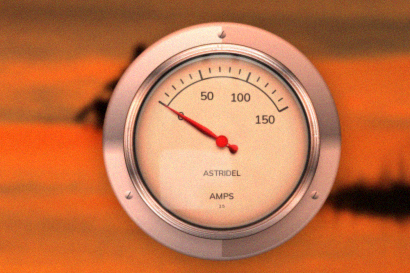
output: 0 A
